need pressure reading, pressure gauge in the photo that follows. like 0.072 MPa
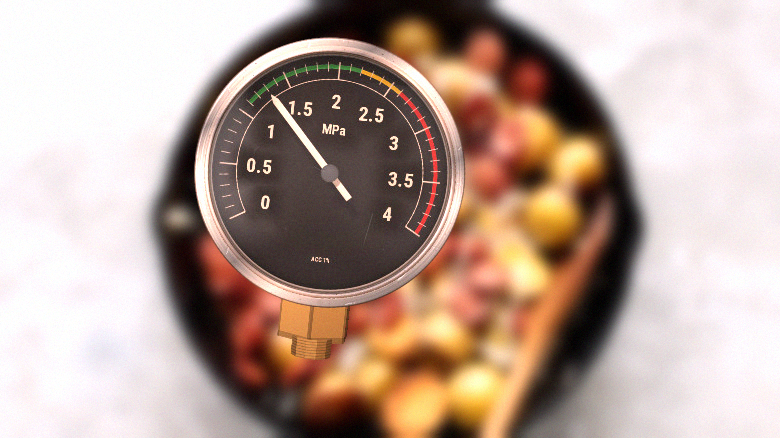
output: 1.3 MPa
